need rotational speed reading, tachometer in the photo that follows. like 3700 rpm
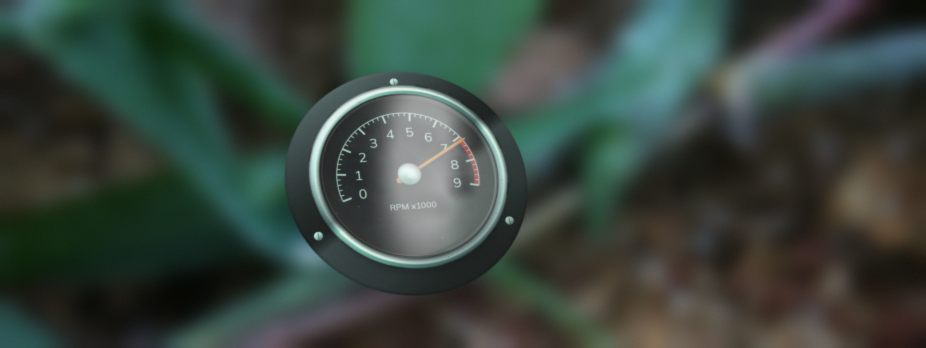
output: 7200 rpm
